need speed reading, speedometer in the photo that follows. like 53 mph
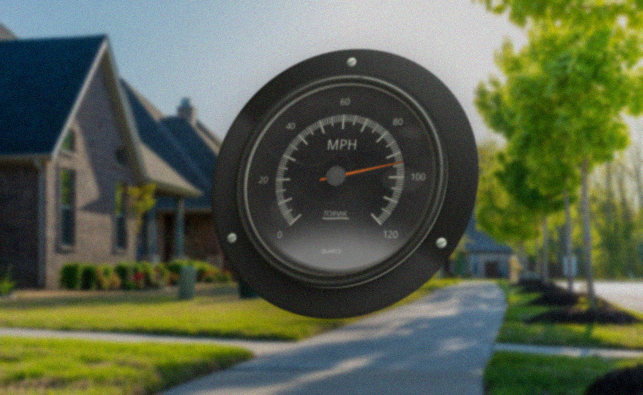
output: 95 mph
